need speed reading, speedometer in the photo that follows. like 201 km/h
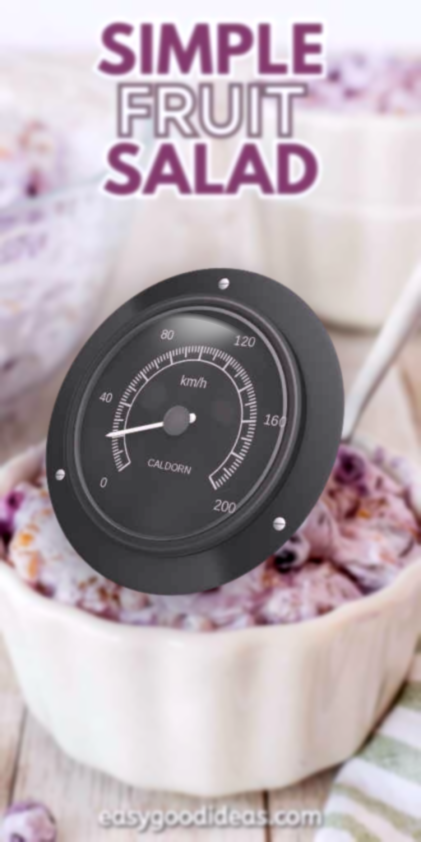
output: 20 km/h
